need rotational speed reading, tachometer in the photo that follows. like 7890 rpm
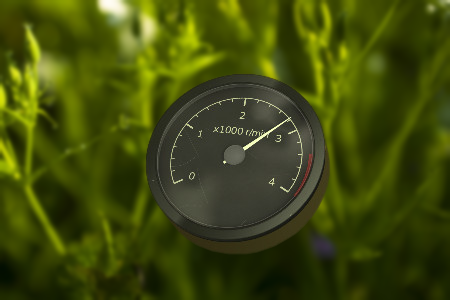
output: 2800 rpm
